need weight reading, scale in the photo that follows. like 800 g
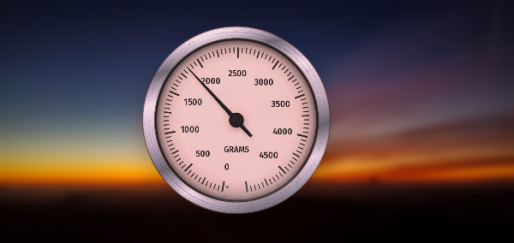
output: 1850 g
